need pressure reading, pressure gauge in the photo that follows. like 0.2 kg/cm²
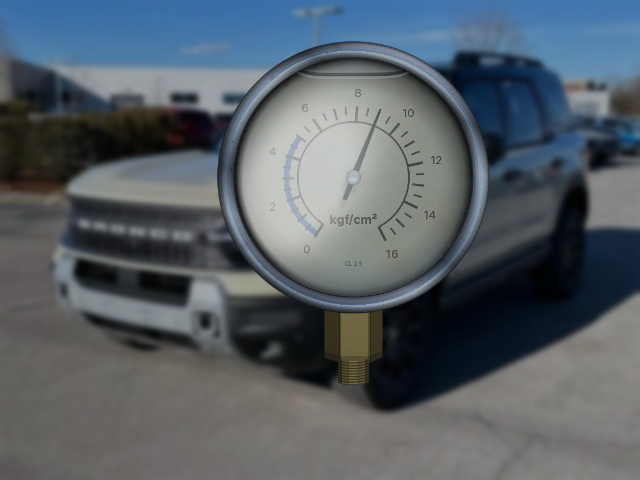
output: 9 kg/cm²
